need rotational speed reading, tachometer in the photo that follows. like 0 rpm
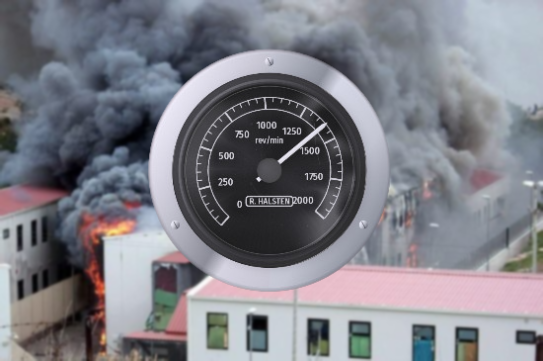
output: 1400 rpm
